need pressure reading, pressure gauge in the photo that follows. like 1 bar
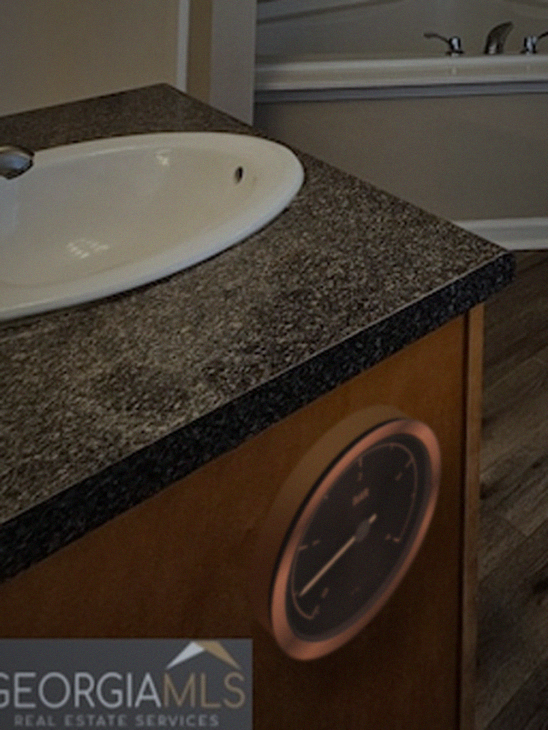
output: 0.5 bar
